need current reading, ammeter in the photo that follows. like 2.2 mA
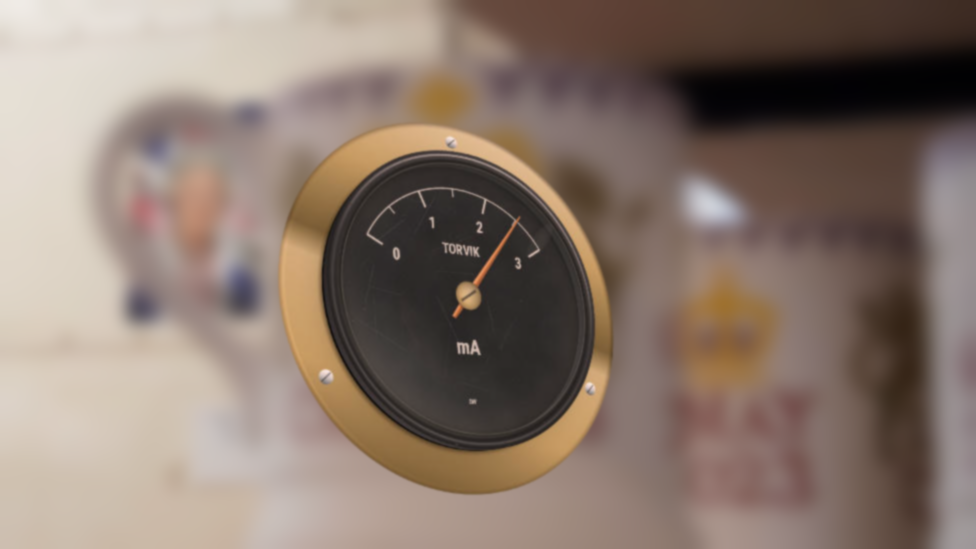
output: 2.5 mA
